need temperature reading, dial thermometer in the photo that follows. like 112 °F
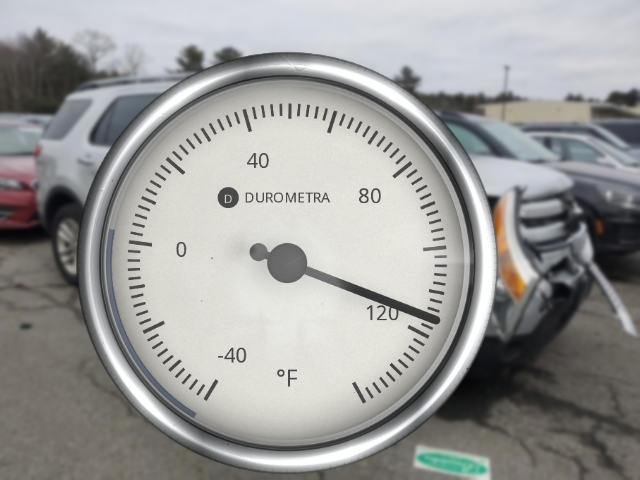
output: 116 °F
